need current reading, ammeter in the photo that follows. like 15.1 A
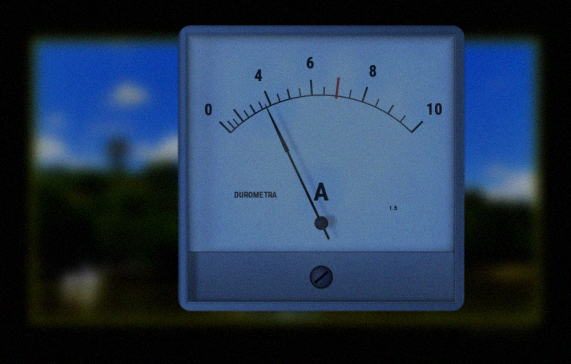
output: 3.75 A
